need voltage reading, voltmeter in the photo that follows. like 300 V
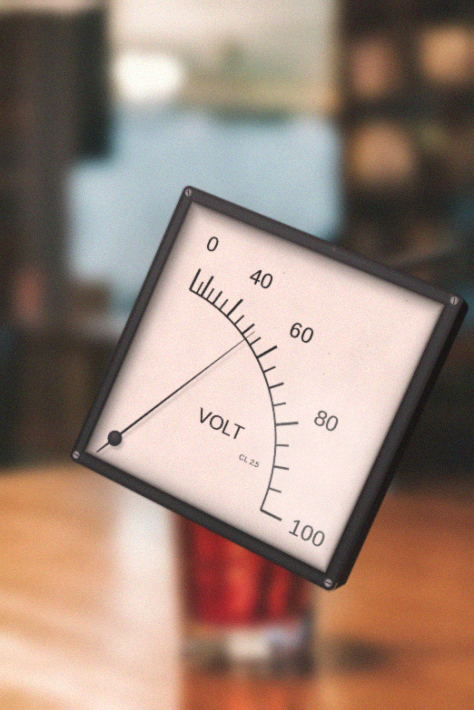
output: 52.5 V
